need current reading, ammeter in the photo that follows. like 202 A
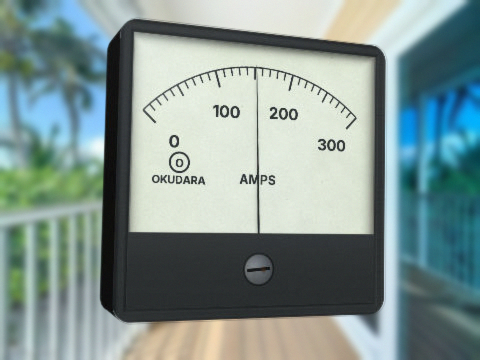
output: 150 A
